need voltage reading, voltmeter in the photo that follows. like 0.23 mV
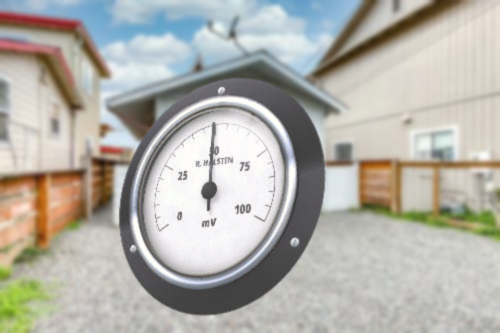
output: 50 mV
